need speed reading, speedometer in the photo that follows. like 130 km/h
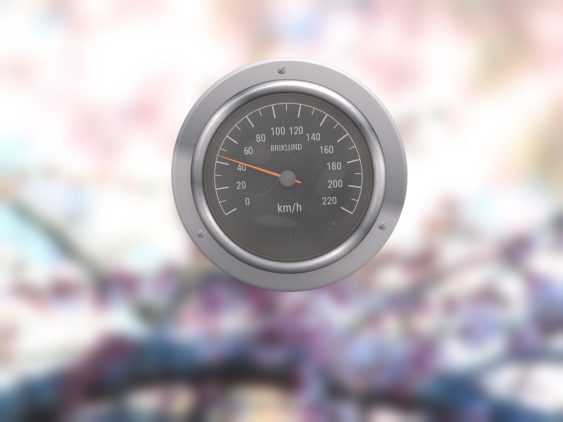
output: 45 km/h
